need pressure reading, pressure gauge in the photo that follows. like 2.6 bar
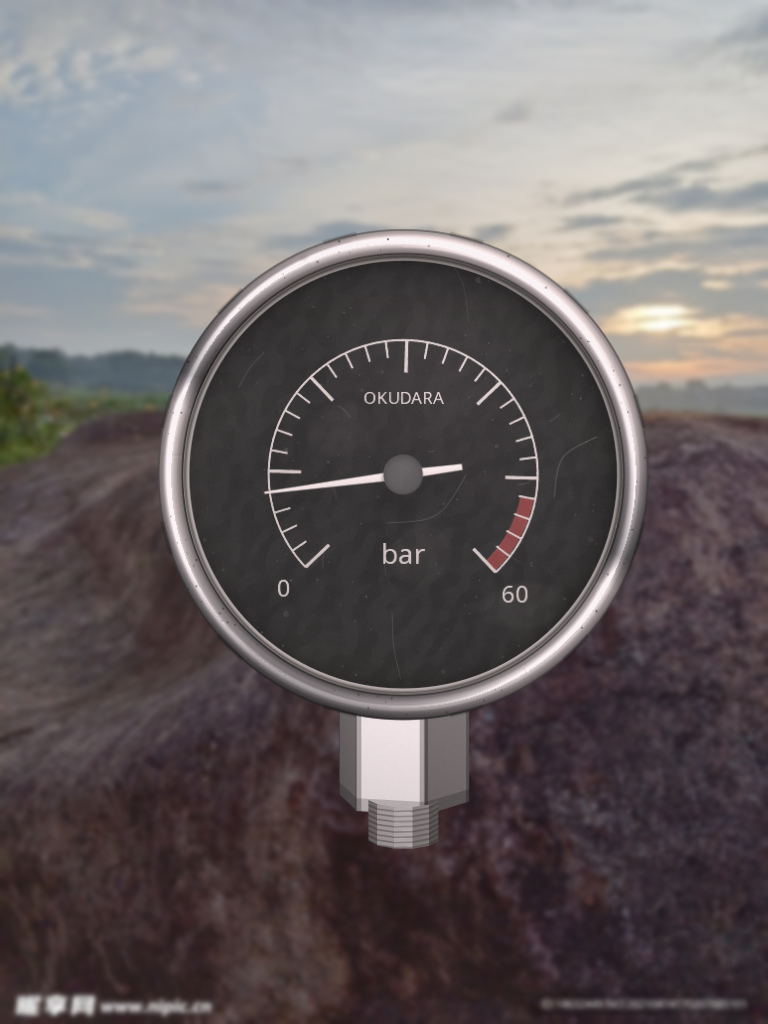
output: 8 bar
